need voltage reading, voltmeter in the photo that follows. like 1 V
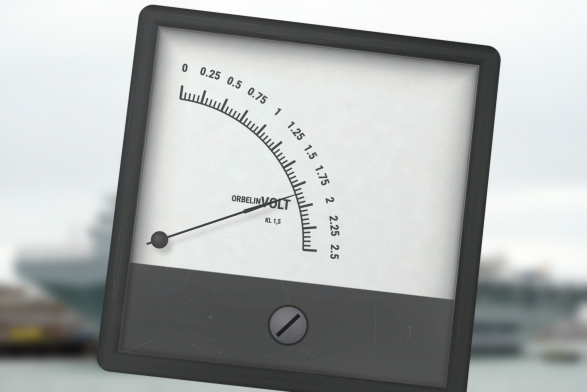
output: 1.85 V
